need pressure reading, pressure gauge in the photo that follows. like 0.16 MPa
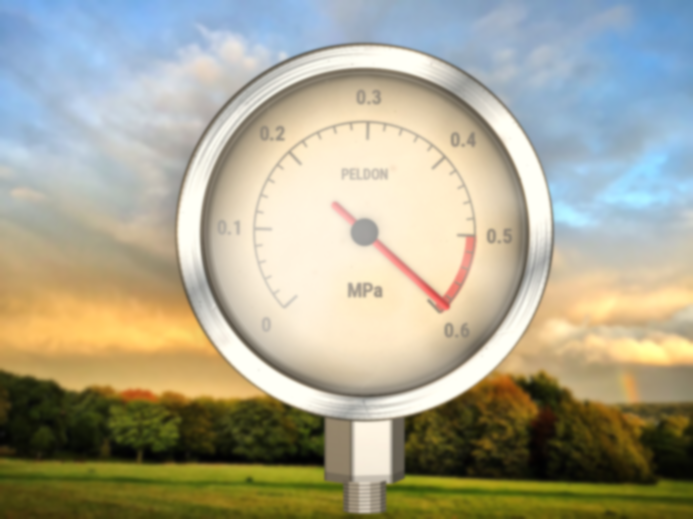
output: 0.59 MPa
